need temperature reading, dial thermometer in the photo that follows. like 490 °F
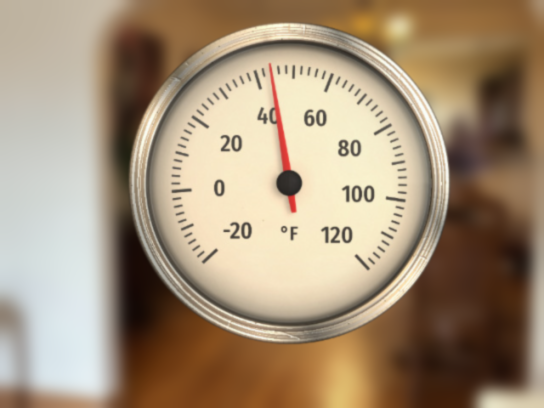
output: 44 °F
